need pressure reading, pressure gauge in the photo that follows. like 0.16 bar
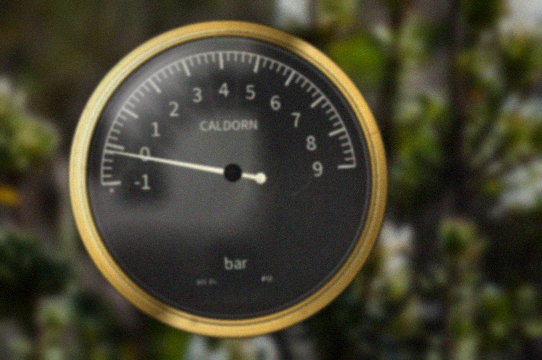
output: -0.2 bar
